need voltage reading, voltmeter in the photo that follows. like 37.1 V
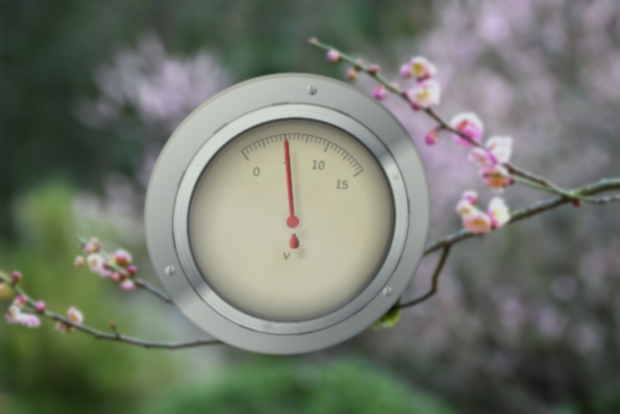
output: 5 V
